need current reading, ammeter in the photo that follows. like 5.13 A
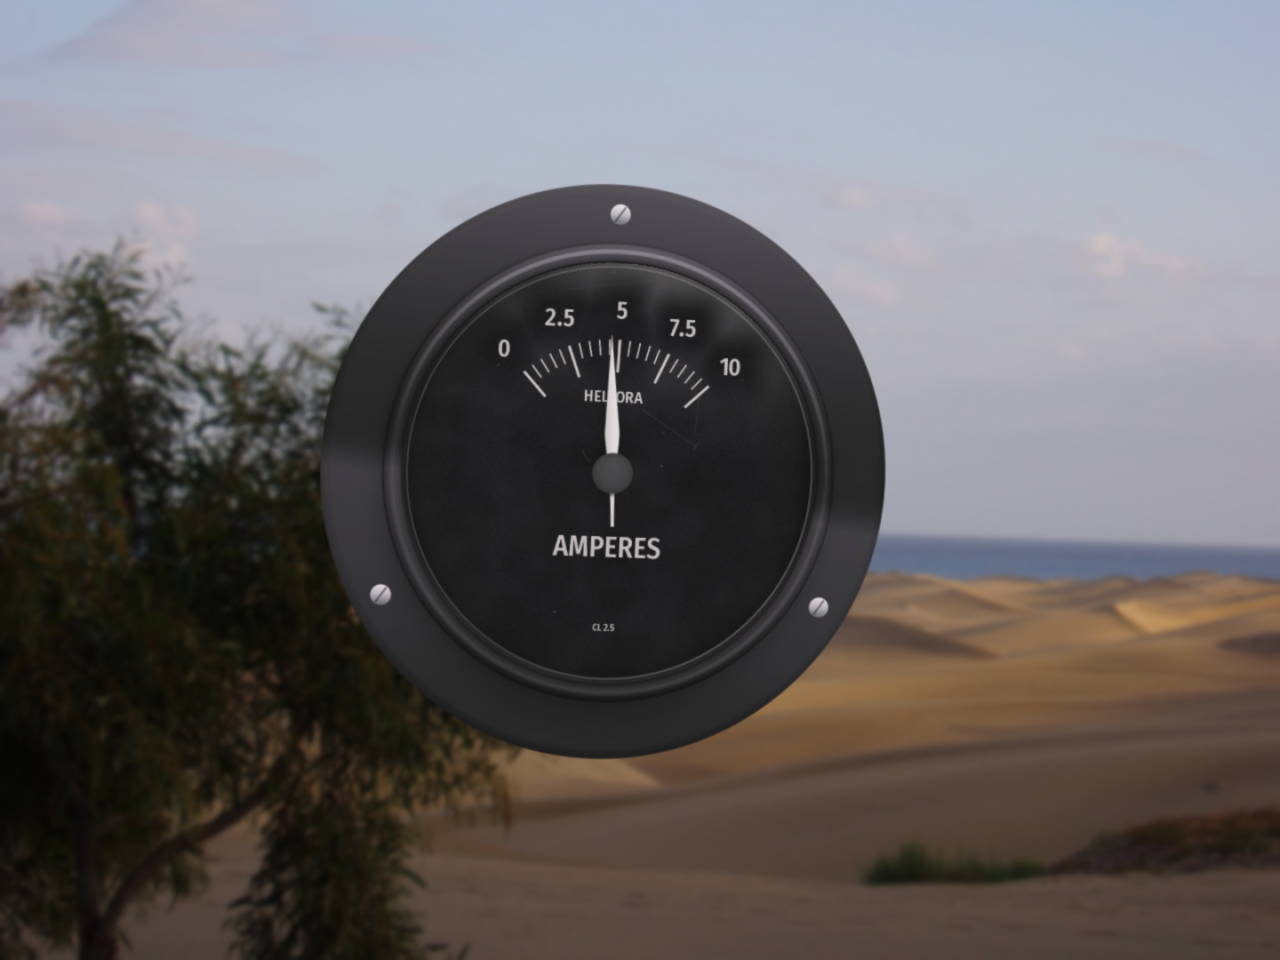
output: 4.5 A
